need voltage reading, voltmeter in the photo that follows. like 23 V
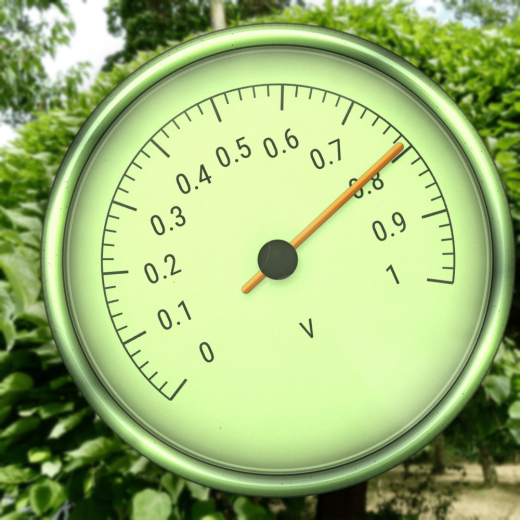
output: 0.79 V
